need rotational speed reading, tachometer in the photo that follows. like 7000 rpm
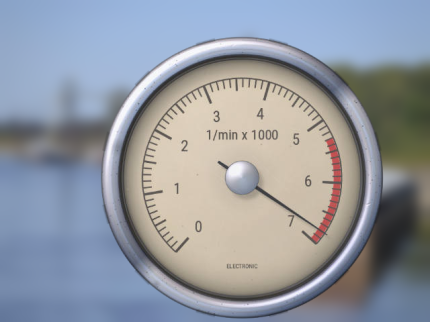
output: 6800 rpm
